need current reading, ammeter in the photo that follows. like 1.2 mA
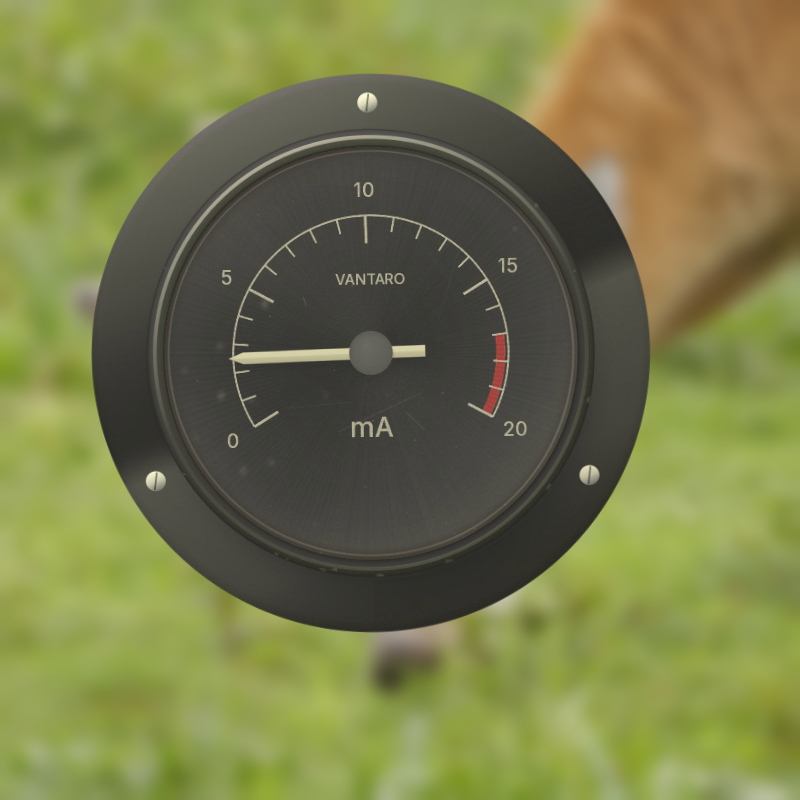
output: 2.5 mA
